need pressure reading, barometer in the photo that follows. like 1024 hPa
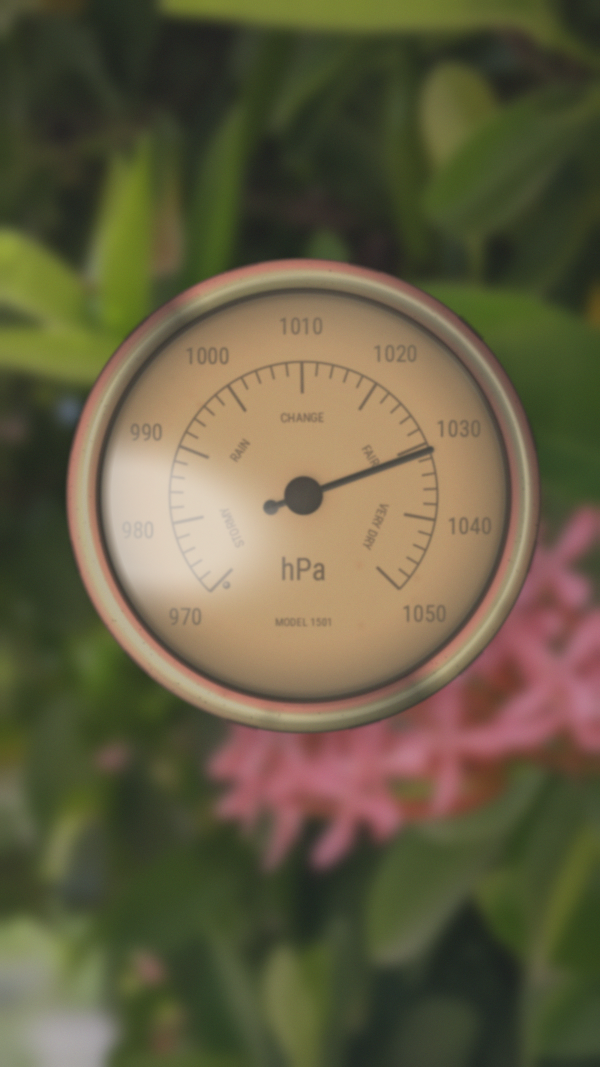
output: 1031 hPa
